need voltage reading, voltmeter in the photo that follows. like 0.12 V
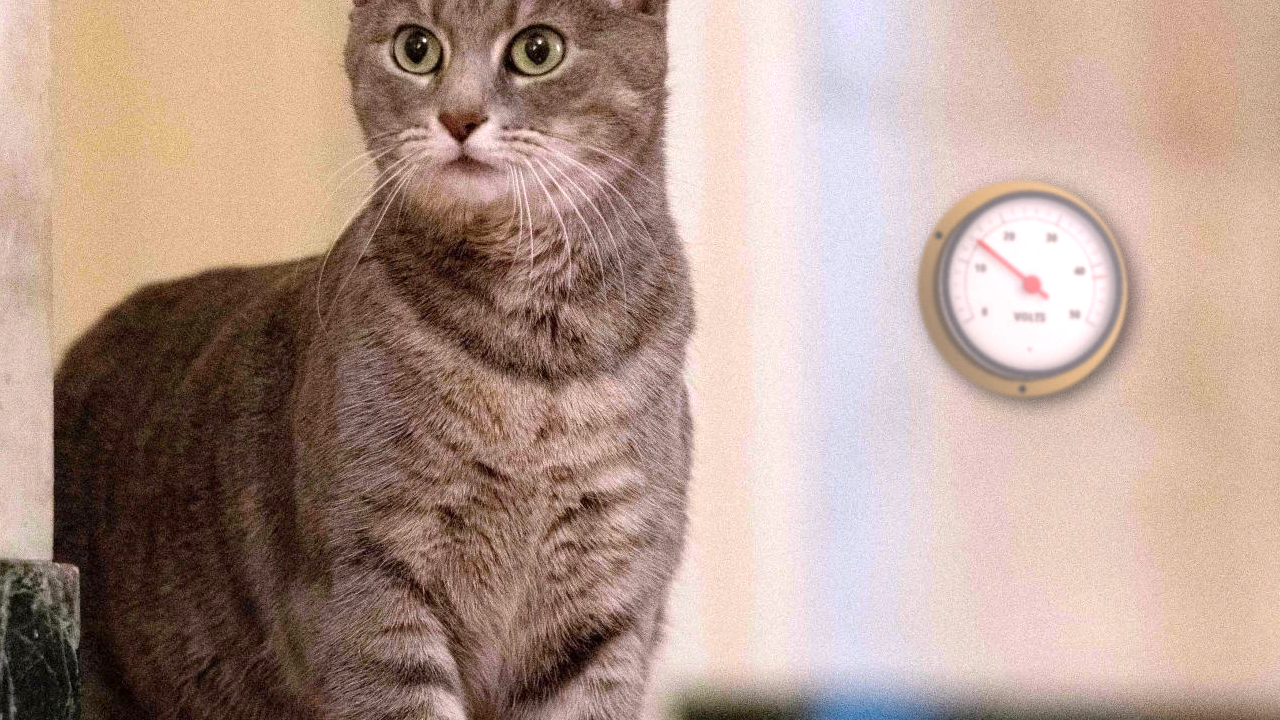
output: 14 V
